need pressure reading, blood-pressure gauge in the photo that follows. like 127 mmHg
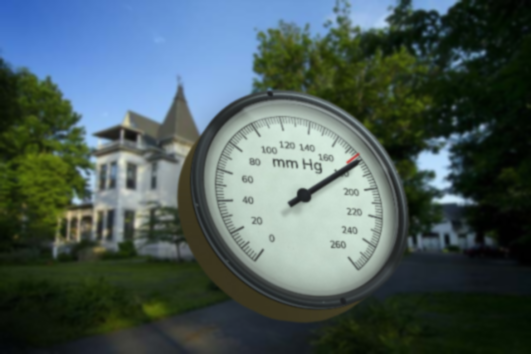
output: 180 mmHg
